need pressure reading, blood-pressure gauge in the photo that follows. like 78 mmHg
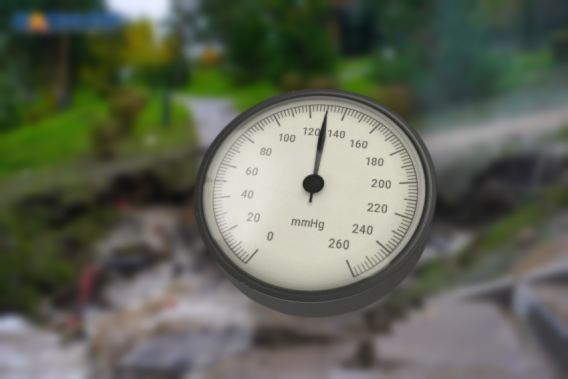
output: 130 mmHg
